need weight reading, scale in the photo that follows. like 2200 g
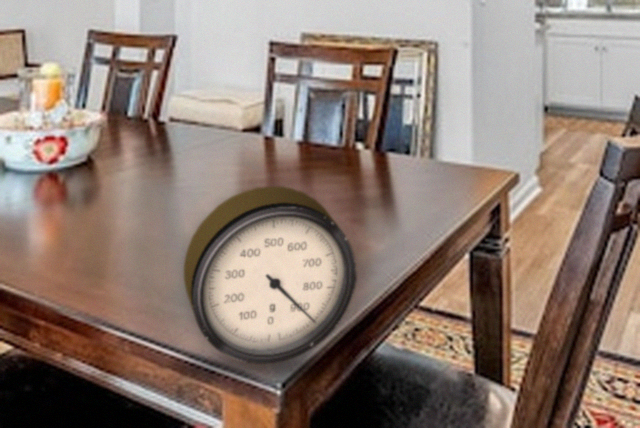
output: 900 g
